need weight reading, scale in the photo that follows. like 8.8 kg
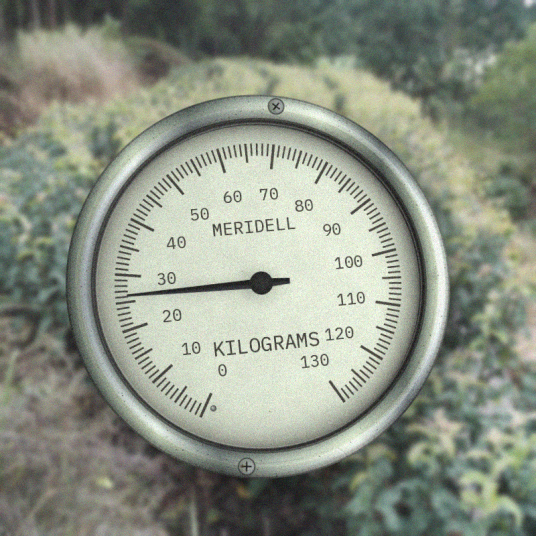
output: 26 kg
